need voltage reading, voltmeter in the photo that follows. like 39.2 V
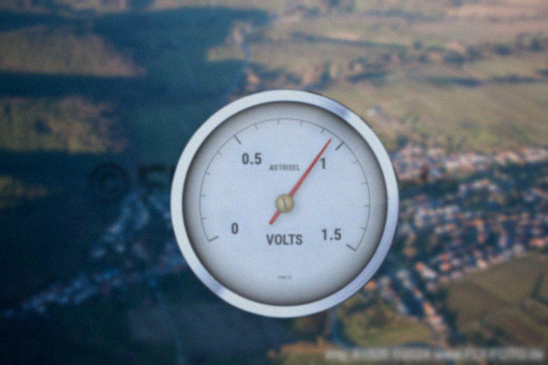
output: 0.95 V
